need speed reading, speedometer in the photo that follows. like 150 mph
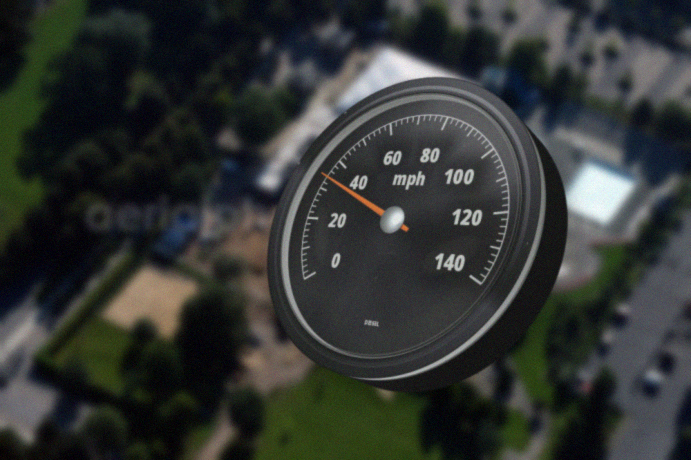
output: 34 mph
